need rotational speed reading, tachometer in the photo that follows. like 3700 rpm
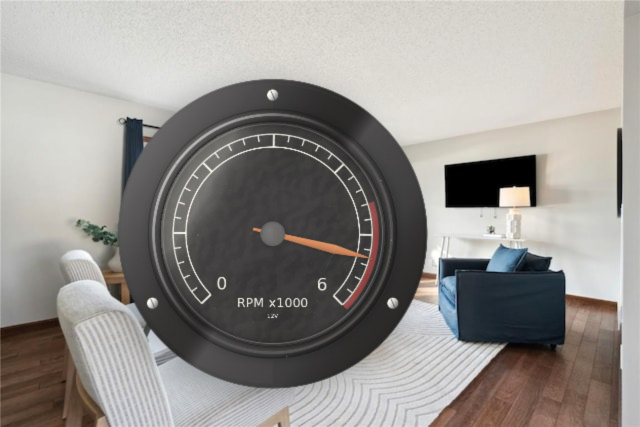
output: 5300 rpm
